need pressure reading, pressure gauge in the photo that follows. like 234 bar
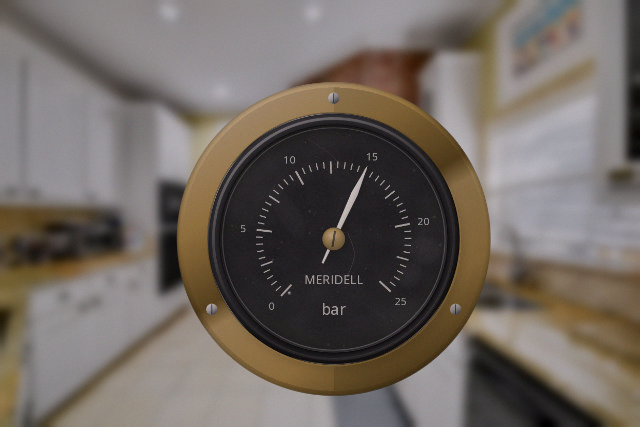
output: 15 bar
